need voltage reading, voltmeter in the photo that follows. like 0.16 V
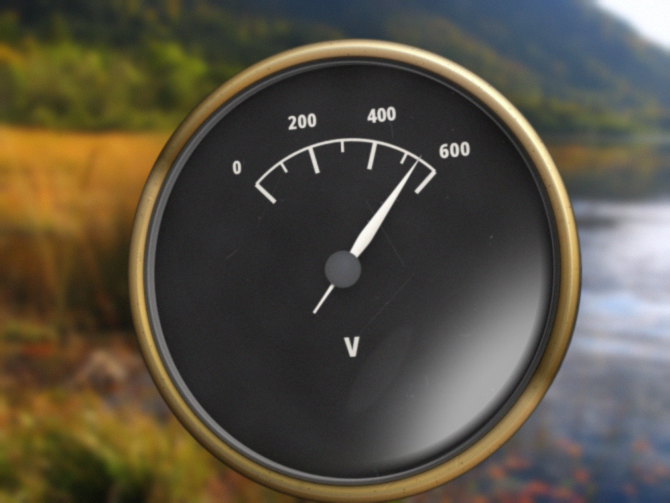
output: 550 V
